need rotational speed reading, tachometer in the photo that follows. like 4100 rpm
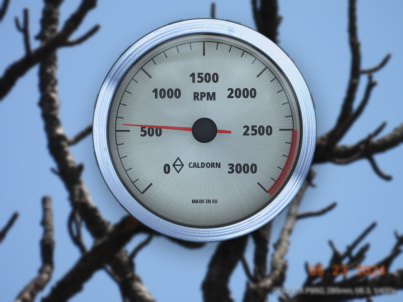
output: 550 rpm
